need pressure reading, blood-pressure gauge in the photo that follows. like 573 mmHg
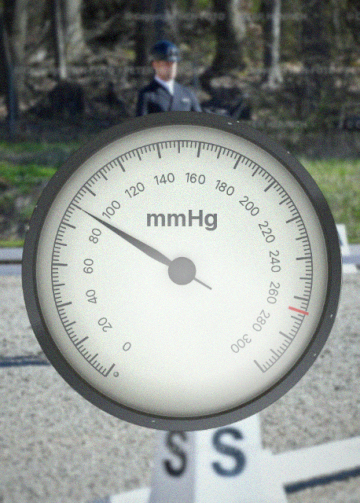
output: 90 mmHg
